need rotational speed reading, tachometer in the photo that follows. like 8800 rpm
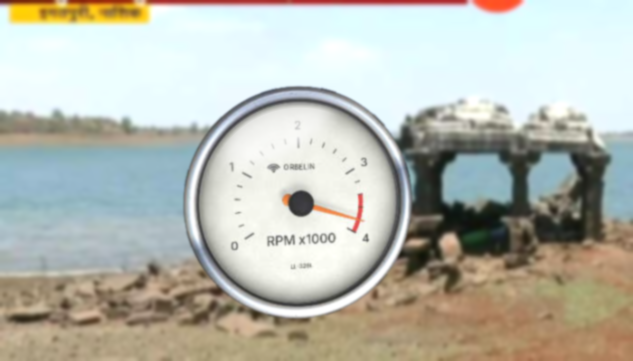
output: 3800 rpm
